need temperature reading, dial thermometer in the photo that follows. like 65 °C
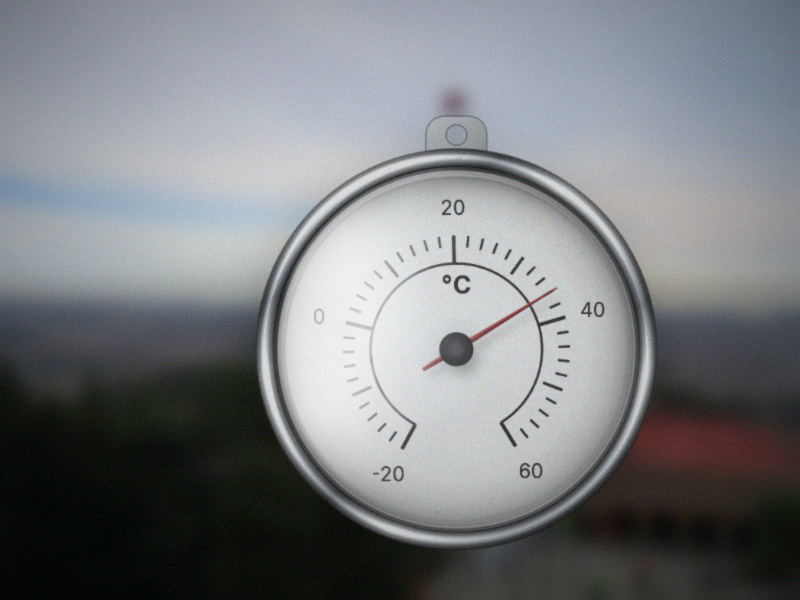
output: 36 °C
